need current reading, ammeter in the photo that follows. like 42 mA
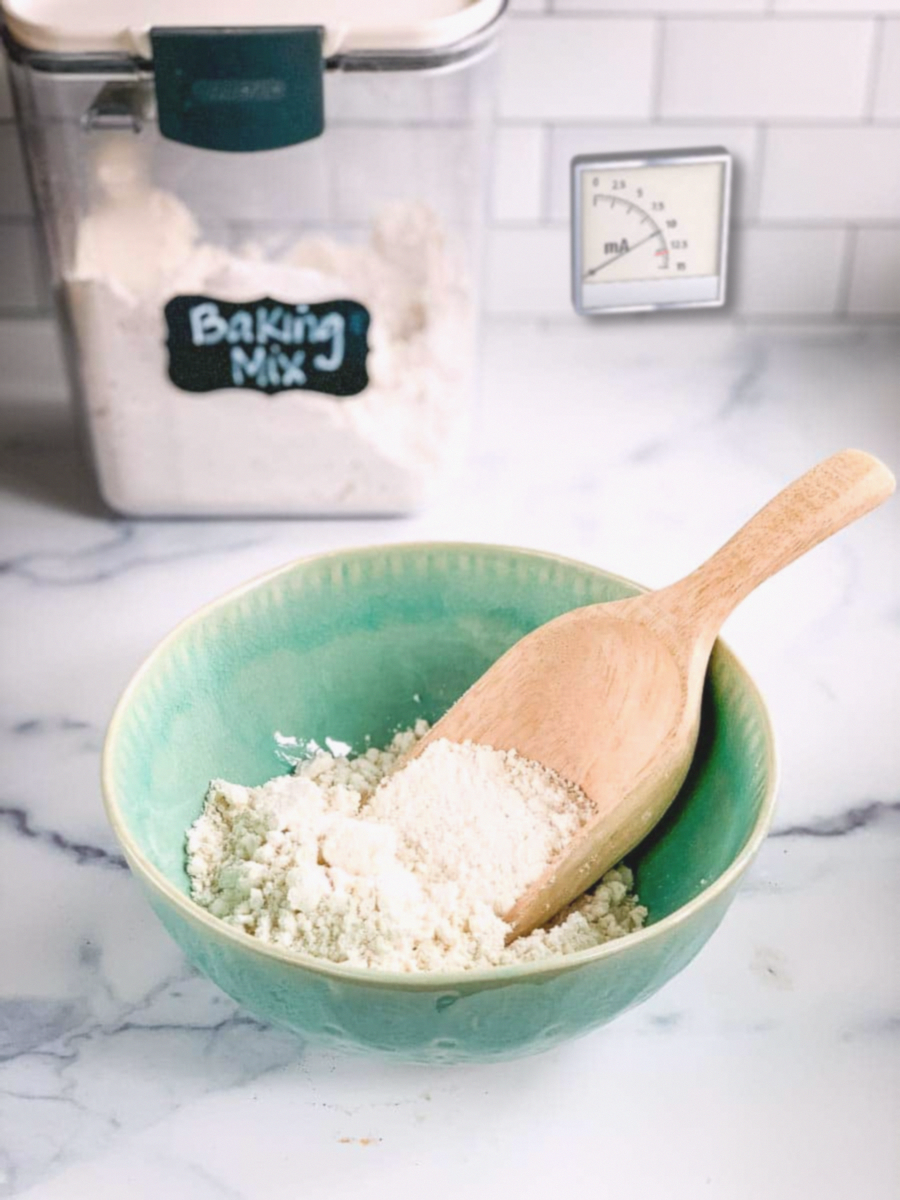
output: 10 mA
